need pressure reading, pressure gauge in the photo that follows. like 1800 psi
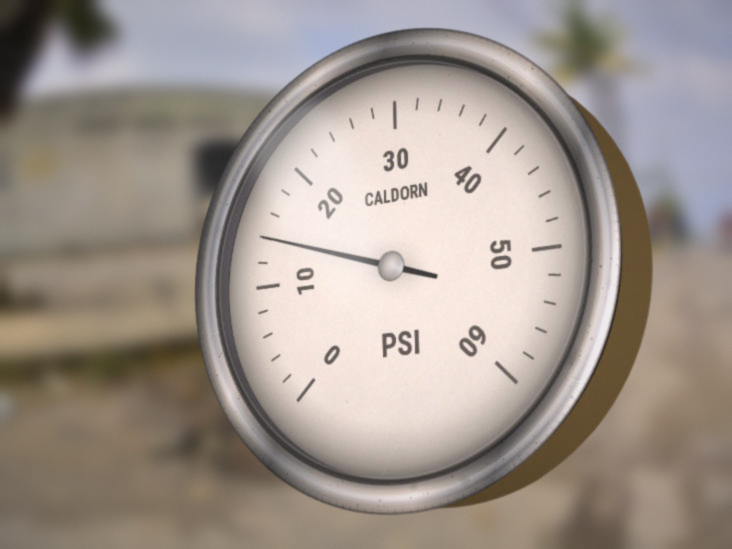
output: 14 psi
